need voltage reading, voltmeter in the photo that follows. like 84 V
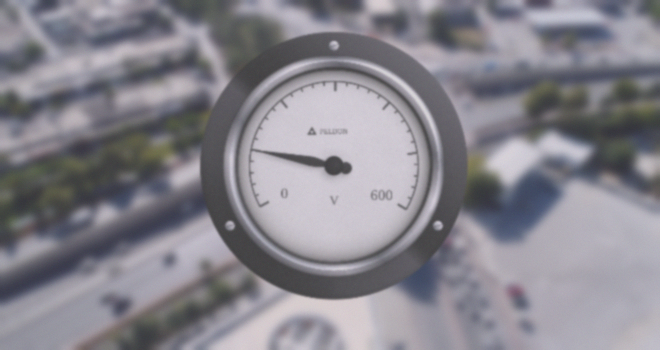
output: 100 V
